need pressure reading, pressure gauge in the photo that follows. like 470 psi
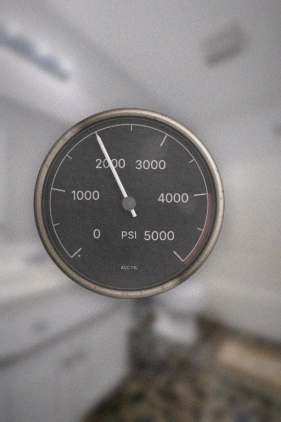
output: 2000 psi
